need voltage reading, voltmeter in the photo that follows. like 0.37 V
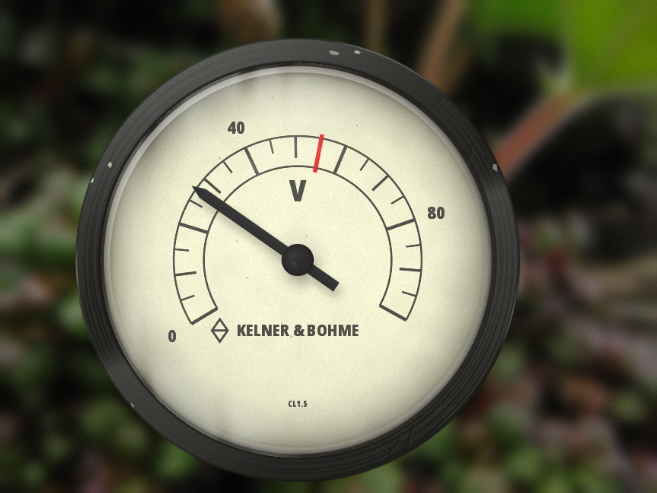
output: 27.5 V
